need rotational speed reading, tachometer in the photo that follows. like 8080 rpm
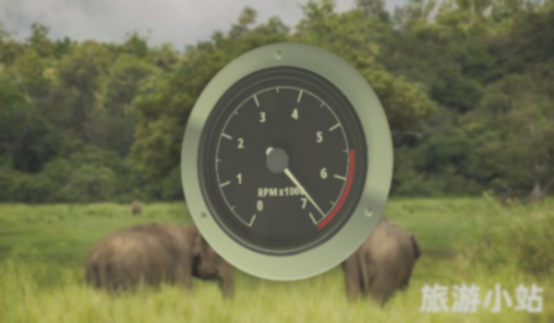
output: 6750 rpm
